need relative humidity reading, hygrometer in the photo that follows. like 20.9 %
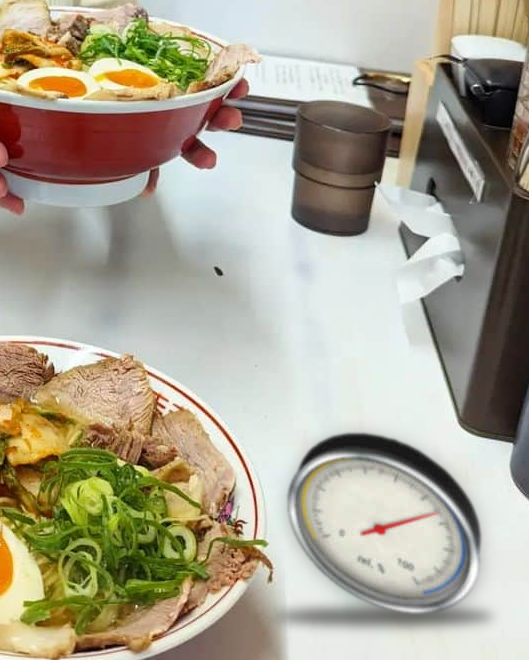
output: 65 %
